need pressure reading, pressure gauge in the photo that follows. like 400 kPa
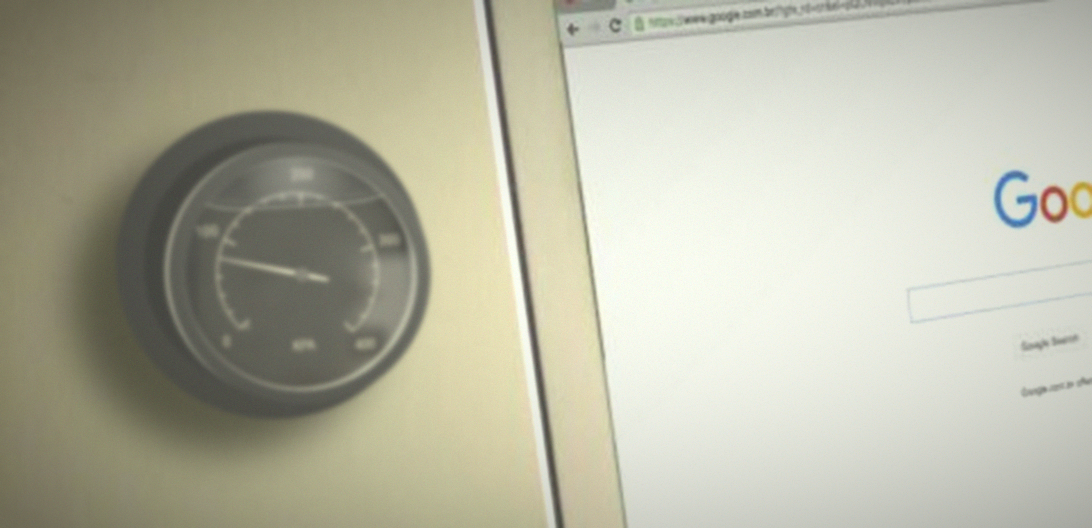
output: 80 kPa
